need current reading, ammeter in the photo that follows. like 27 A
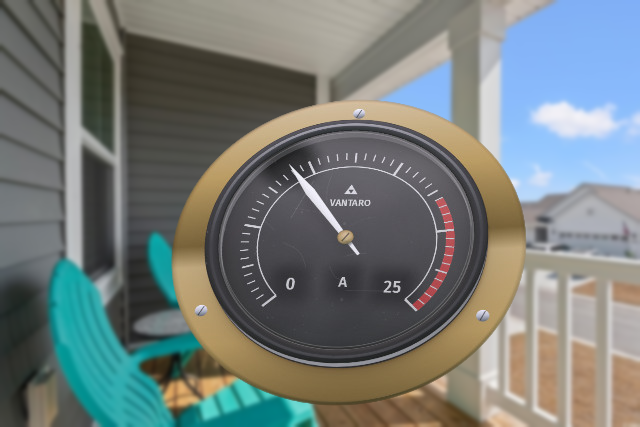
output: 9 A
